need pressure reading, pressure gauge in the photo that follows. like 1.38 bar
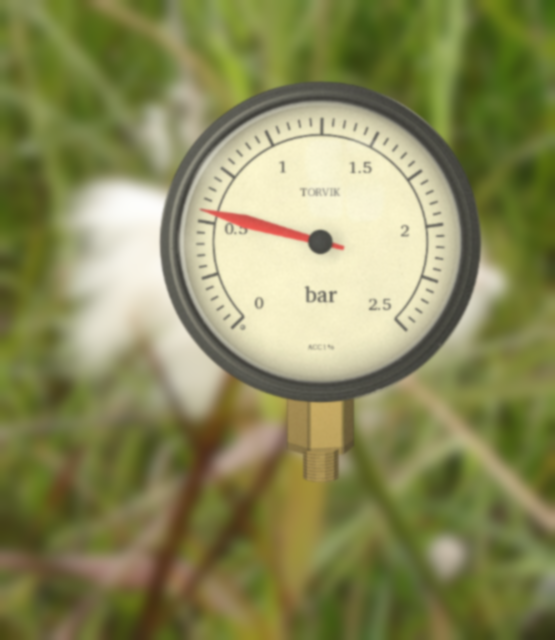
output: 0.55 bar
